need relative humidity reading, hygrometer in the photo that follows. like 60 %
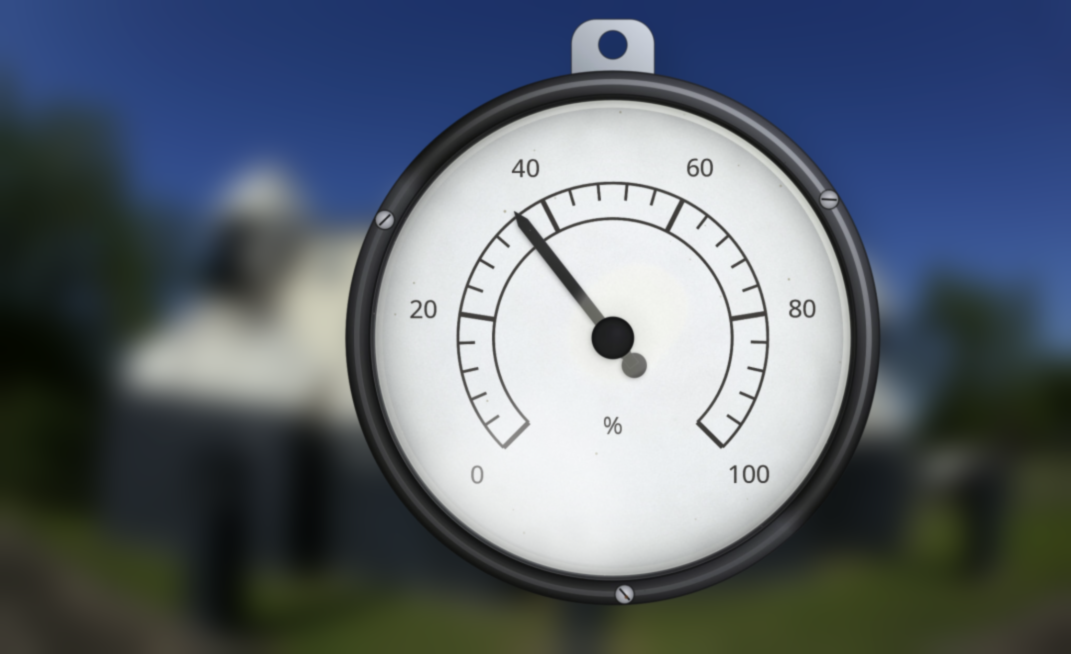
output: 36 %
